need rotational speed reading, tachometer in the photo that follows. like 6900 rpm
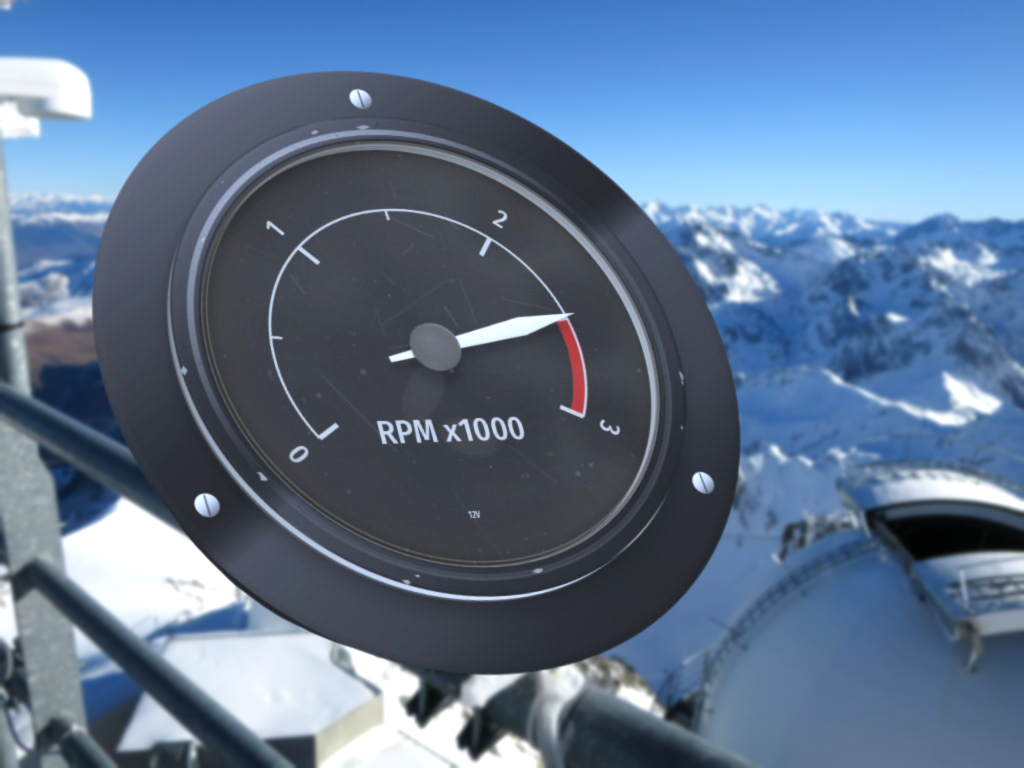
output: 2500 rpm
